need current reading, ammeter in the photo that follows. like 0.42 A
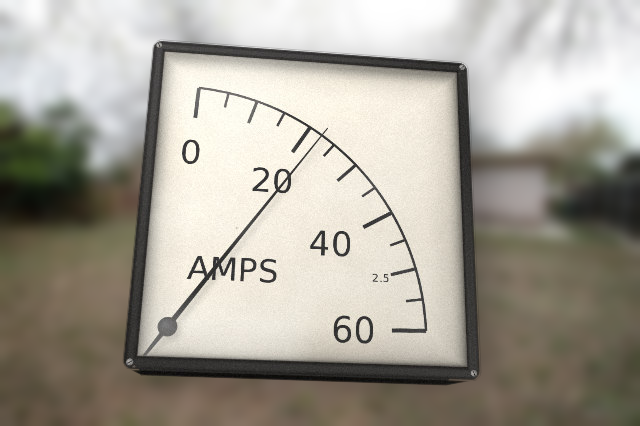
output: 22.5 A
